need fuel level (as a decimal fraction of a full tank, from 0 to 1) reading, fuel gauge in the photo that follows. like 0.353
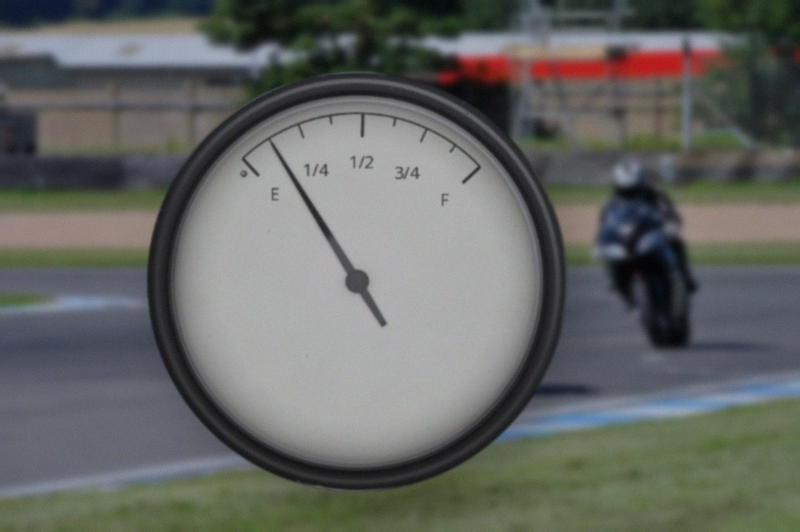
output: 0.125
